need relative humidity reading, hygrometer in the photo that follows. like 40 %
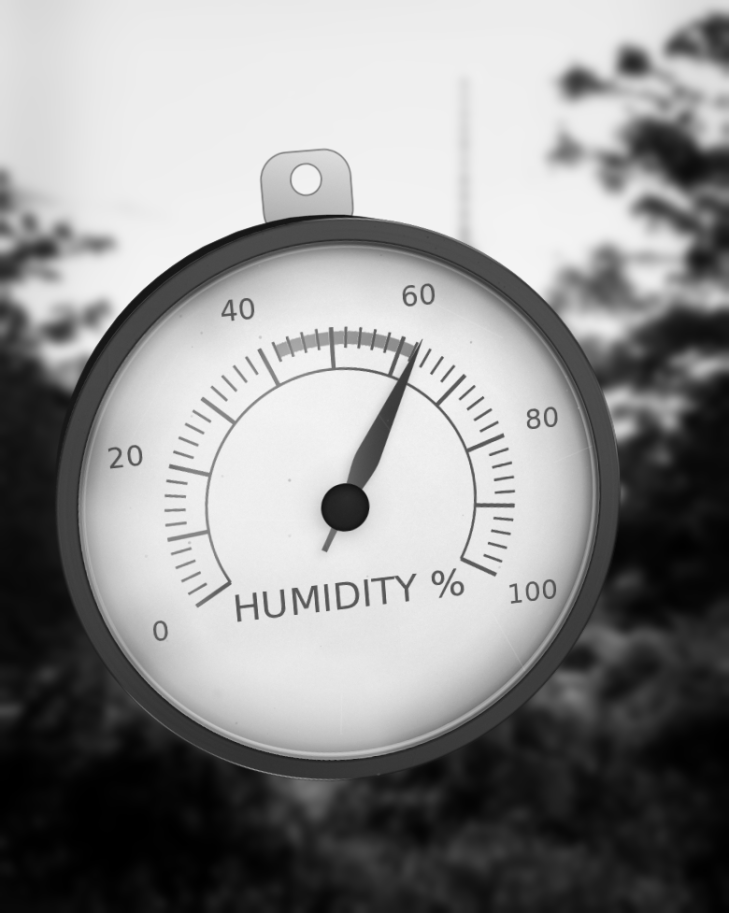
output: 62 %
